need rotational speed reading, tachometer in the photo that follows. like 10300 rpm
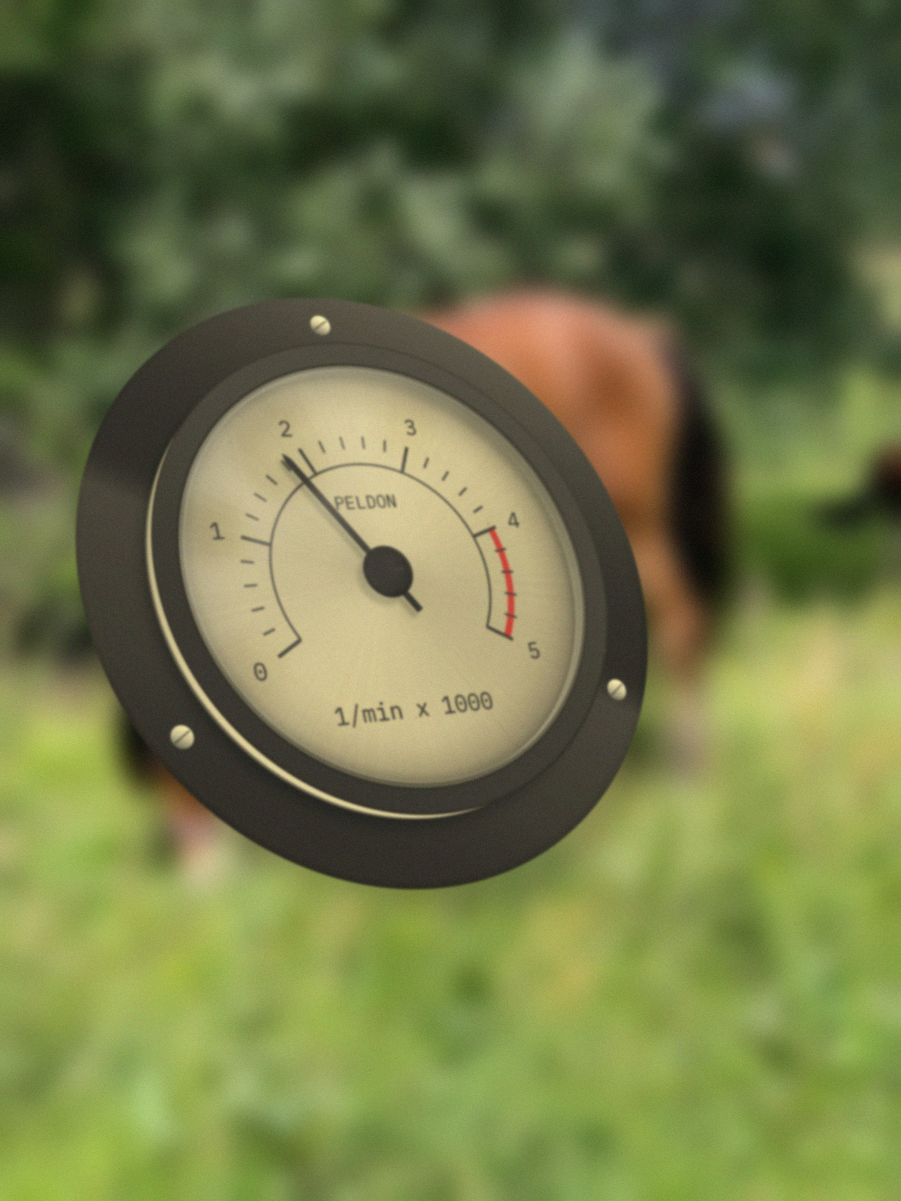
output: 1800 rpm
